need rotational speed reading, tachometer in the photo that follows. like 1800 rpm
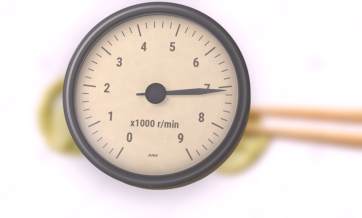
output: 7100 rpm
